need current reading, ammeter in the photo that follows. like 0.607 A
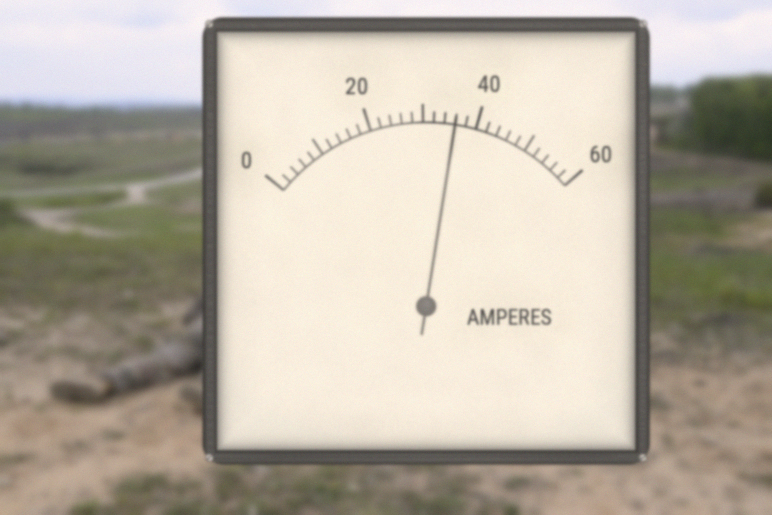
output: 36 A
